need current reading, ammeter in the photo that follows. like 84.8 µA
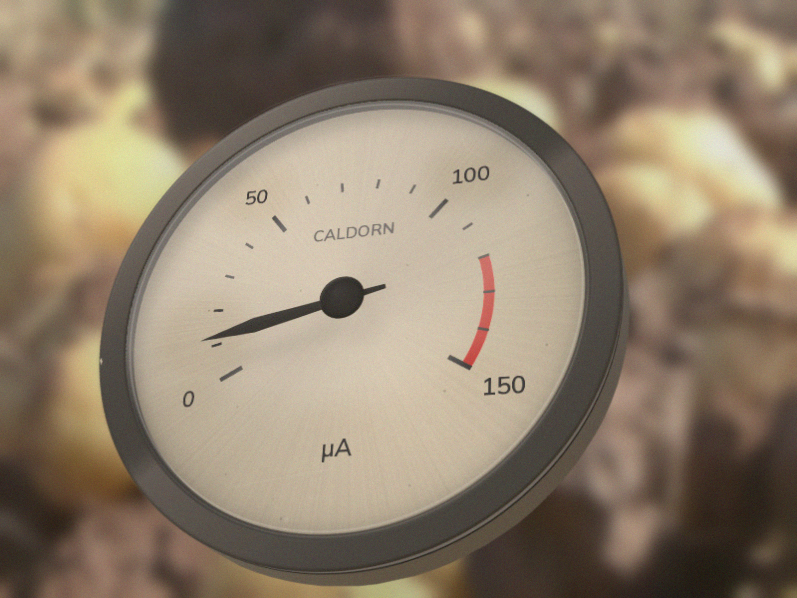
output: 10 µA
